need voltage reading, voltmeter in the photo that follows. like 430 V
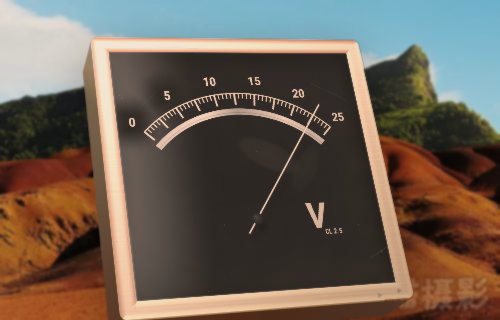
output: 22.5 V
